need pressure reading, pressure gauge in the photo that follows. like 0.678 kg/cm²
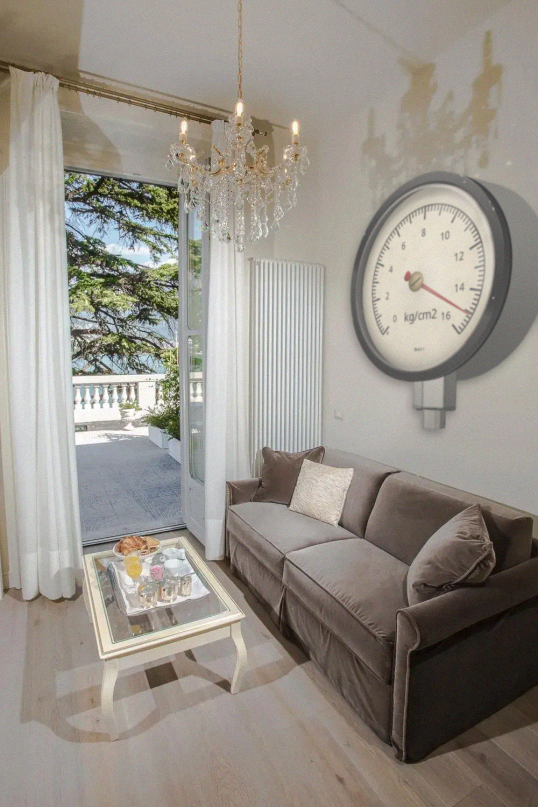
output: 15 kg/cm²
